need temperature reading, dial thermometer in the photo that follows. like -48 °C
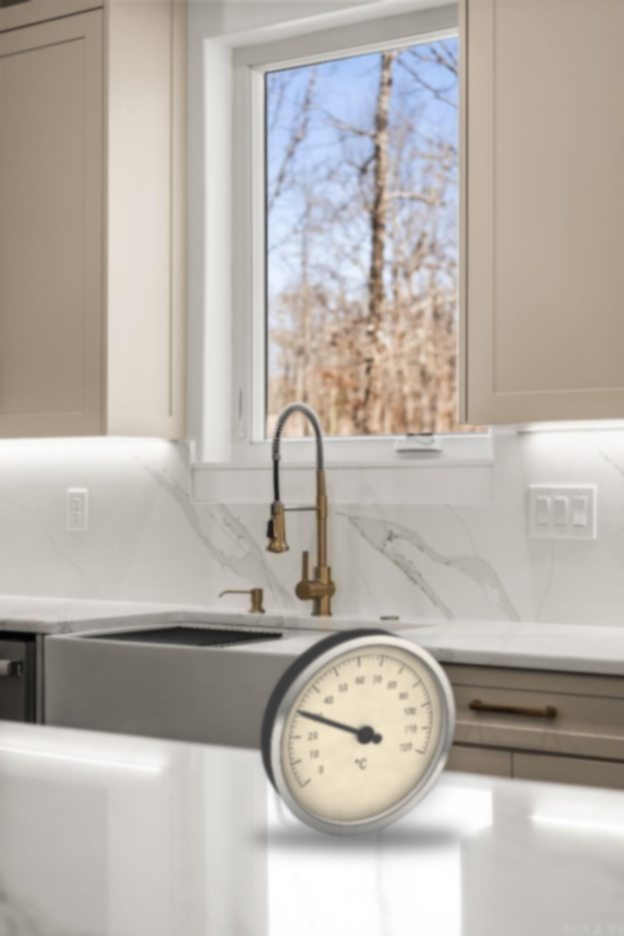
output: 30 °C
